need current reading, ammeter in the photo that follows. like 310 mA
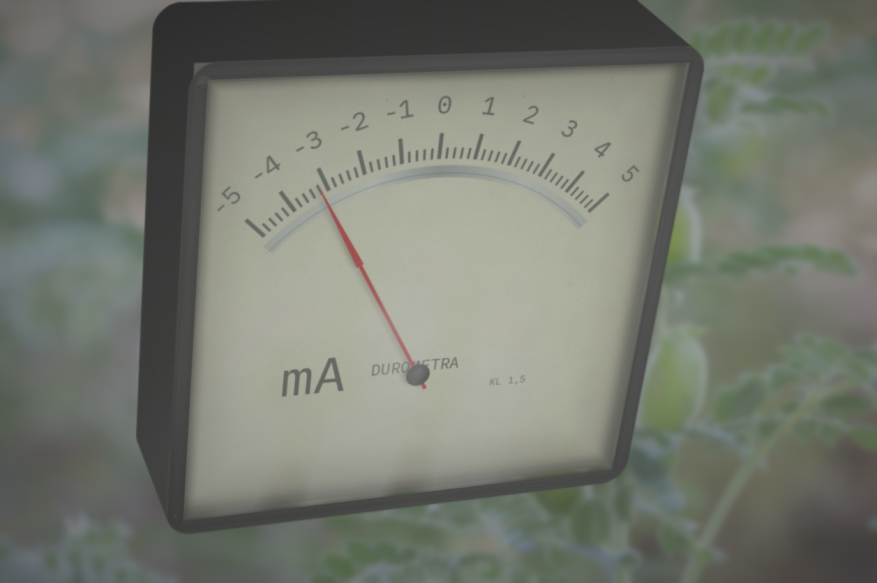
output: -3.2 mA
